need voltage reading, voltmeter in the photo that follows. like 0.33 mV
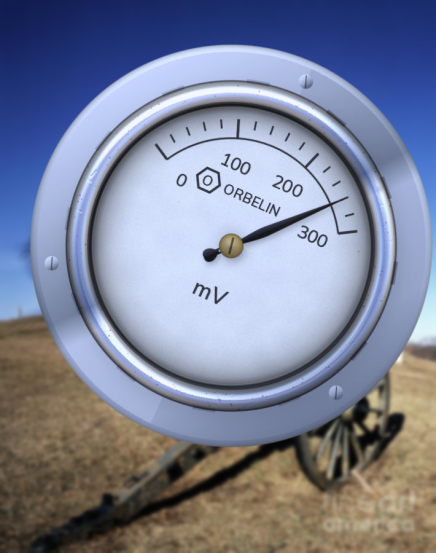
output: 260 mV
